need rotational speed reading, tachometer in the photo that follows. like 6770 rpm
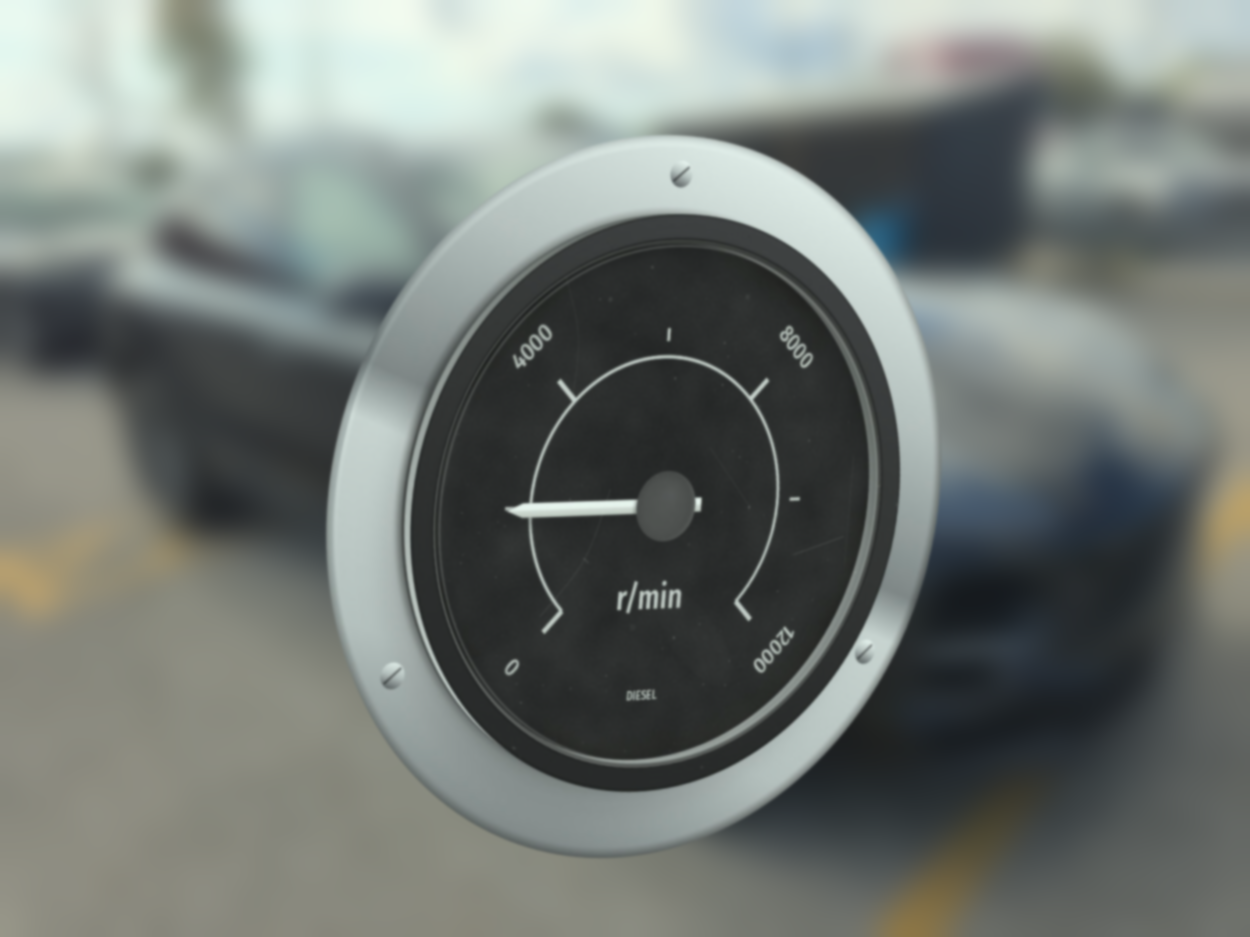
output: 2000 rpm
